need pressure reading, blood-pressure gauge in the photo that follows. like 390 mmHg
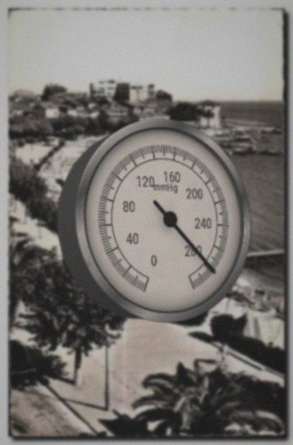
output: 280 mmHg
